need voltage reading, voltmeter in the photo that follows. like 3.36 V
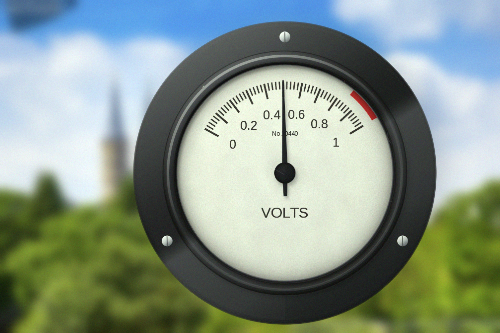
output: 0.5 V
